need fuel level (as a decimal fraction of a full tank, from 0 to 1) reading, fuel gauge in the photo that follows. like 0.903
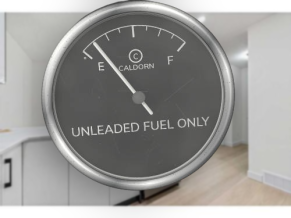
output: 0.125
